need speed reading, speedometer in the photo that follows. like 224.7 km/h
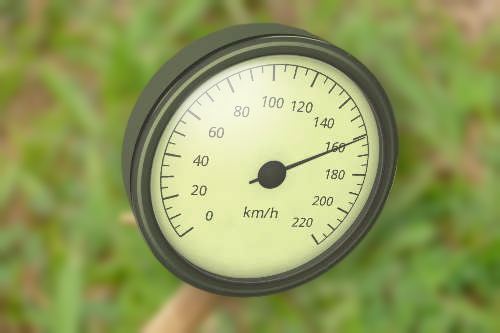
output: 160 km/h
